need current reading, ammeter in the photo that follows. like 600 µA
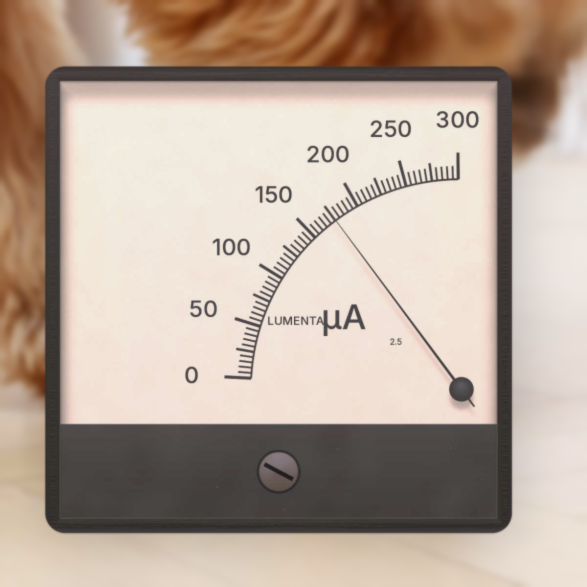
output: 175 µA
